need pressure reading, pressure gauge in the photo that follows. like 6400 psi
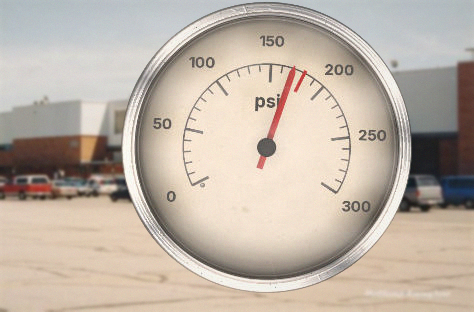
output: 170 psi
